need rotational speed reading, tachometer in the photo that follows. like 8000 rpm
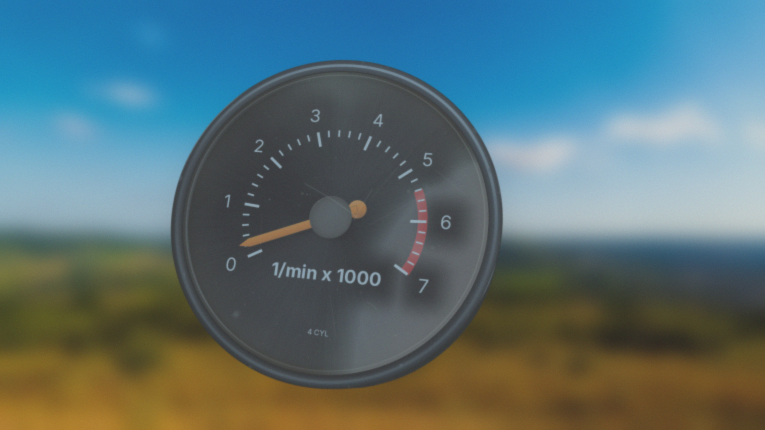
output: 200 rpm
